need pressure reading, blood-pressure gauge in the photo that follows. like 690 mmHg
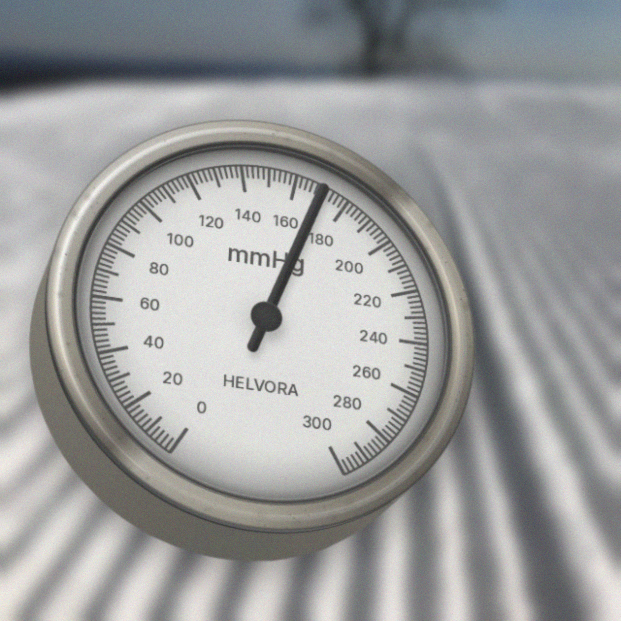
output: 170 mmHg
